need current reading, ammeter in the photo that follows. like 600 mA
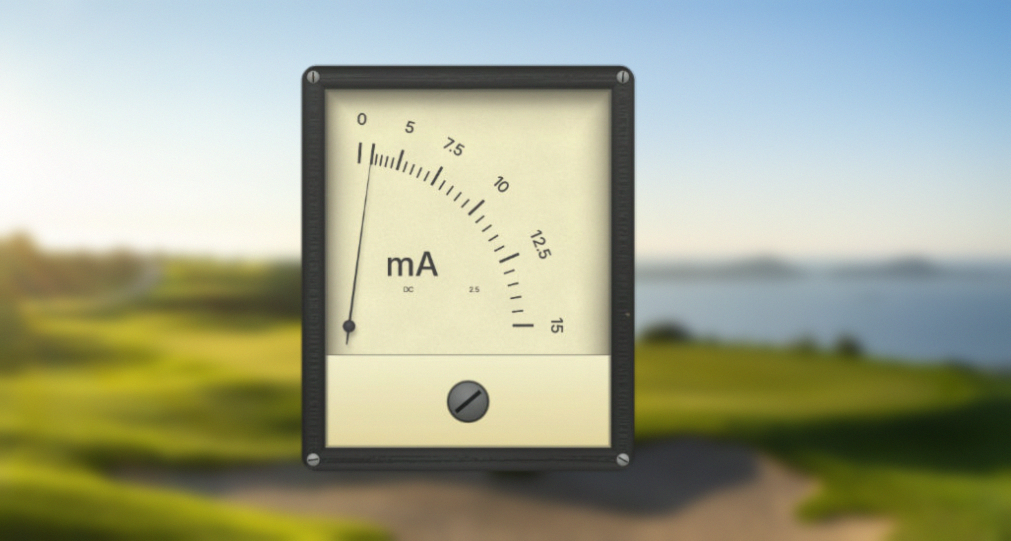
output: 2.5 mA
